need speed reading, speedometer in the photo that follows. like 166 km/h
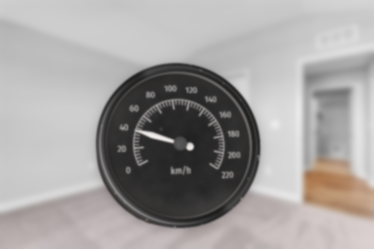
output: 40 km/h
